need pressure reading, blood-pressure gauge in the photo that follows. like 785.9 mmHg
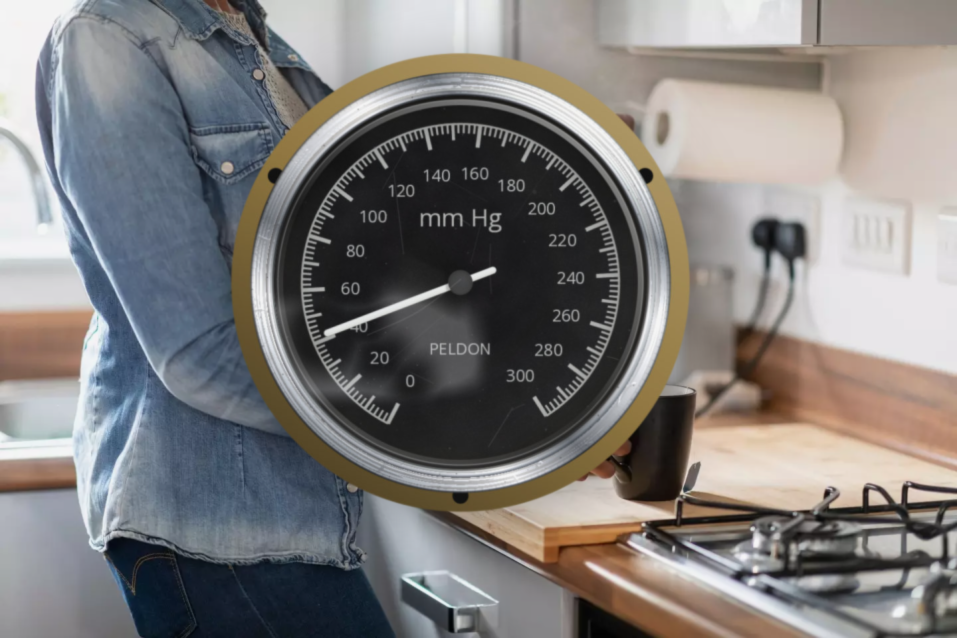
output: 42 mmHg
